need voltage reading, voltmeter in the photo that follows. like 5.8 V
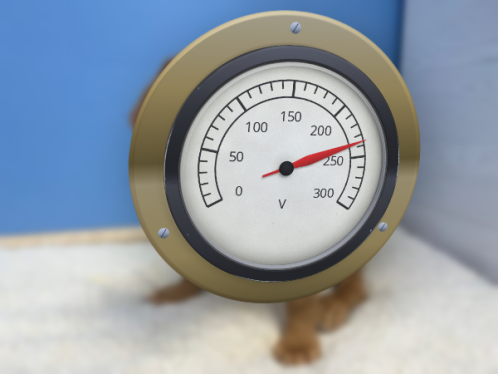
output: 235 V
